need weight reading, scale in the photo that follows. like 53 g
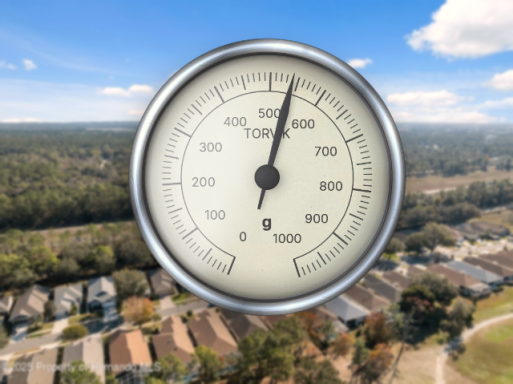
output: 540 g
